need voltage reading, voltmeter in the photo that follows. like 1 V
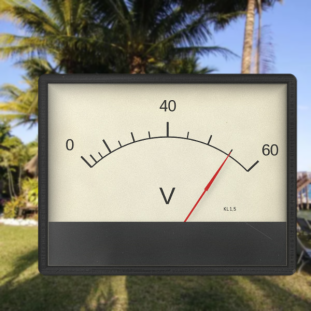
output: 55 V
